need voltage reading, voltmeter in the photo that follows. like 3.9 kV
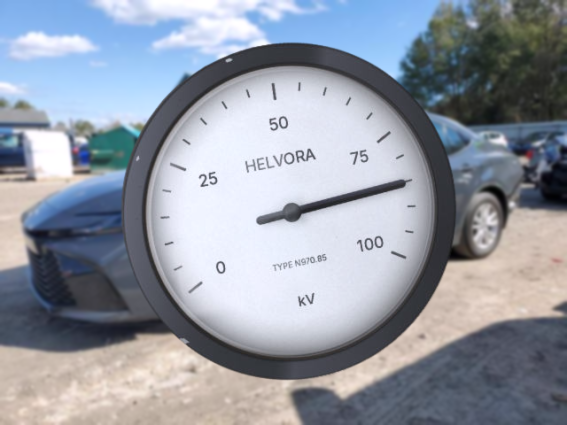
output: 85 kV
